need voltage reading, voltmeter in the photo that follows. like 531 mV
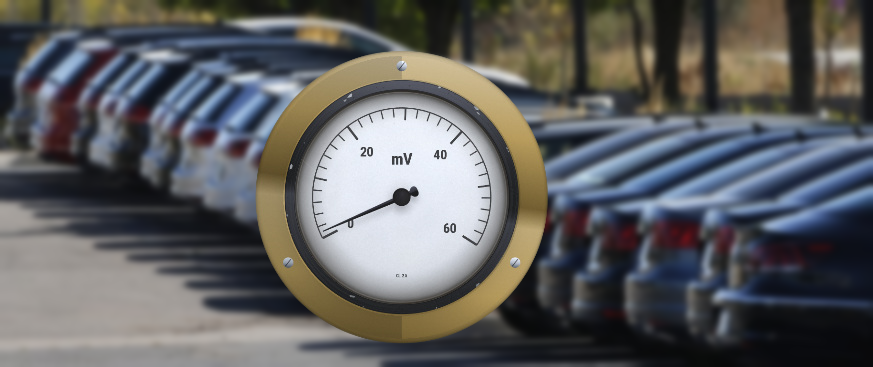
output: 1 mV
